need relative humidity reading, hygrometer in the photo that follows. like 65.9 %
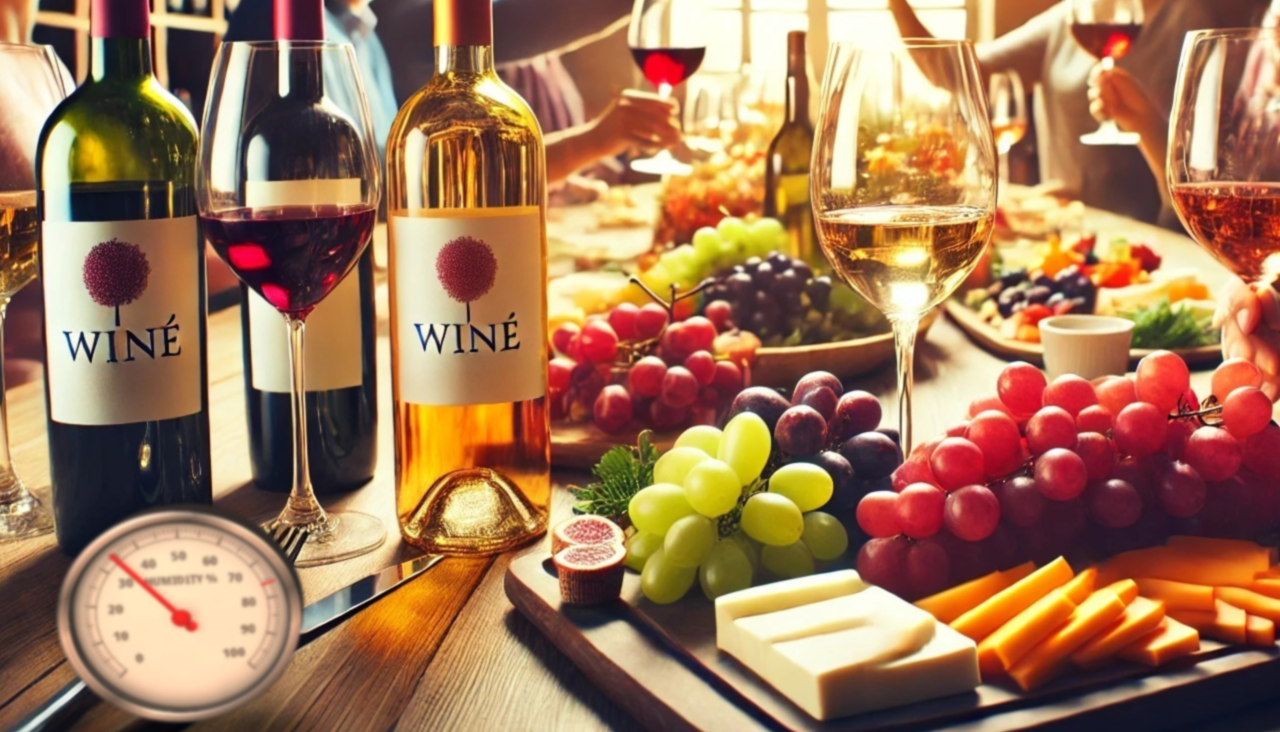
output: 35 %
